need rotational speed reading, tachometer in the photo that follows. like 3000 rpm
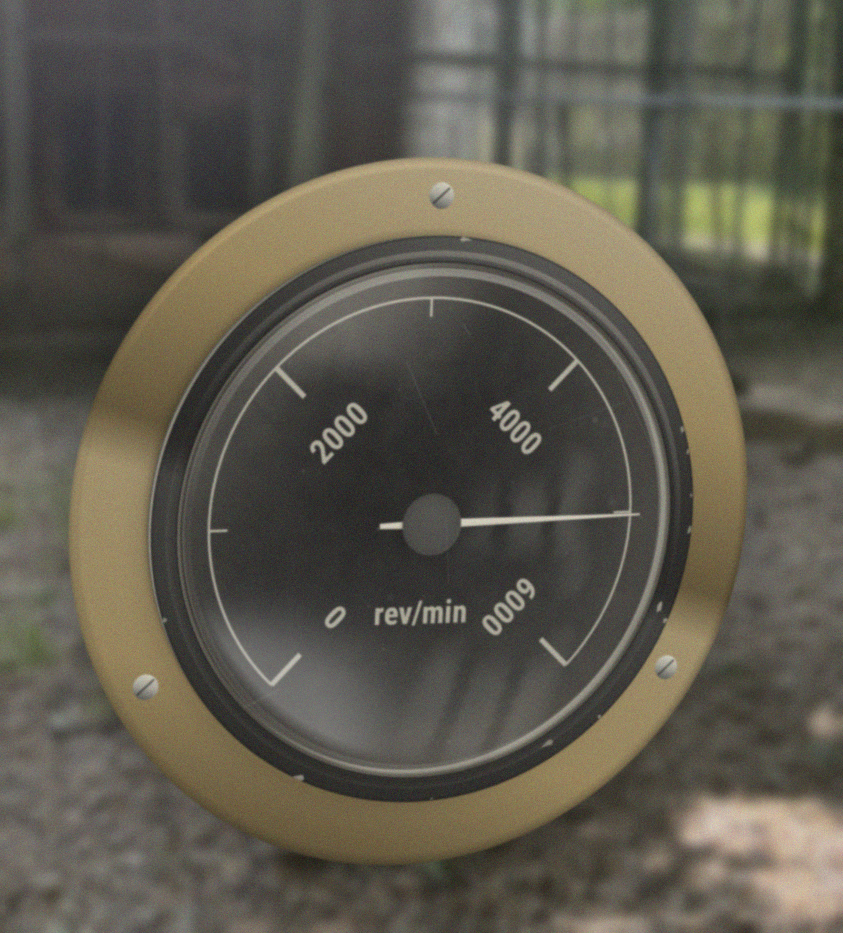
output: 5000 rpm
